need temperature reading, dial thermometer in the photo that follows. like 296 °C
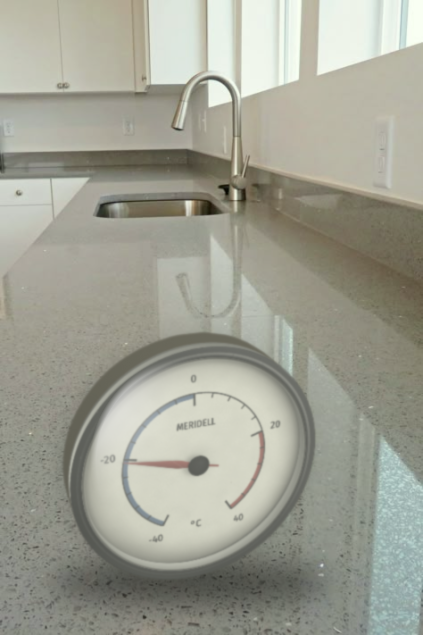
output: -20 °C
